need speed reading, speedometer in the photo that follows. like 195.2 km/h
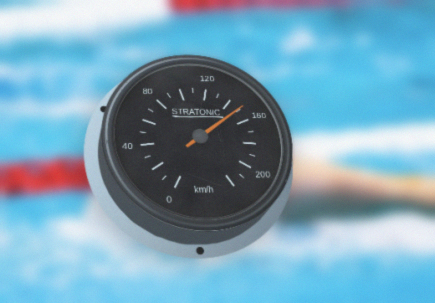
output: 150 km/h
